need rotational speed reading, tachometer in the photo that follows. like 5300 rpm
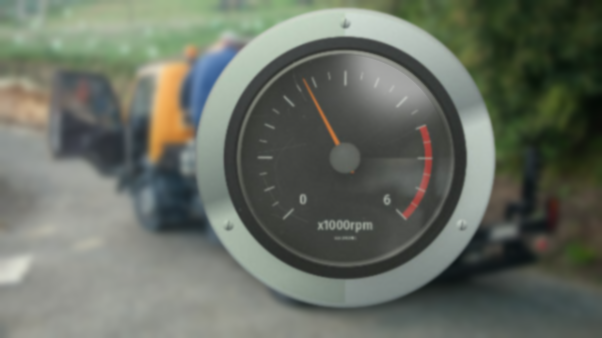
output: 2375 rpm
